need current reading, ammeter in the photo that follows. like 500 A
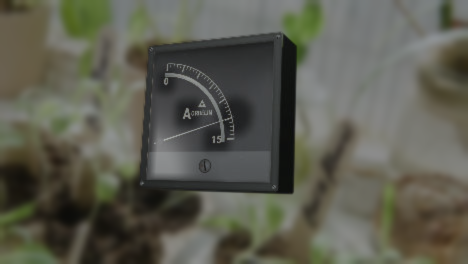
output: 12.5 A
